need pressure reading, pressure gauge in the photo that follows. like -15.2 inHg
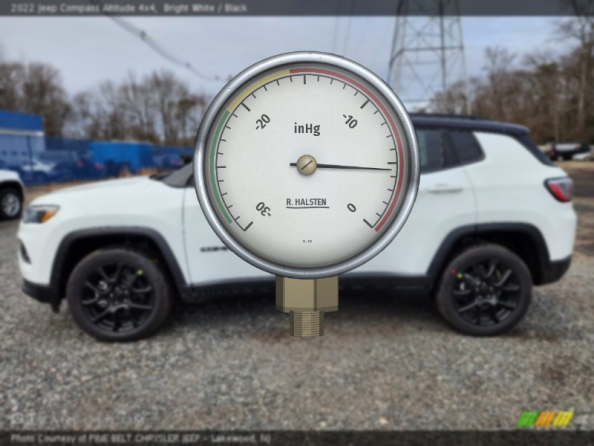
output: -4.5 inHg
